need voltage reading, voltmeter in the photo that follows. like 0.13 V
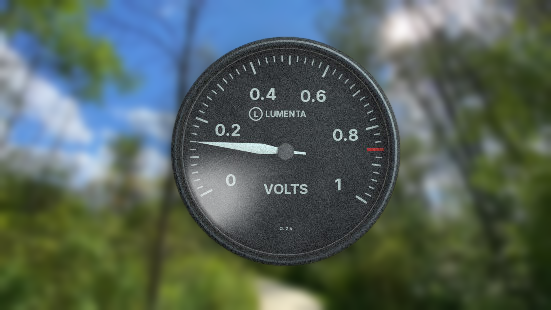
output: 0.14 V
